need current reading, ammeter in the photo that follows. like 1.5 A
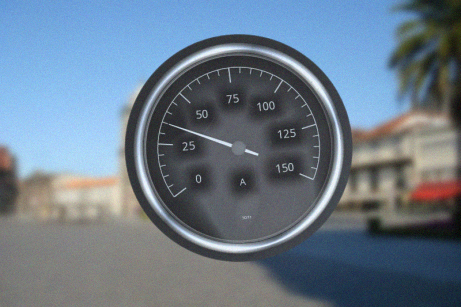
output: 35 A
